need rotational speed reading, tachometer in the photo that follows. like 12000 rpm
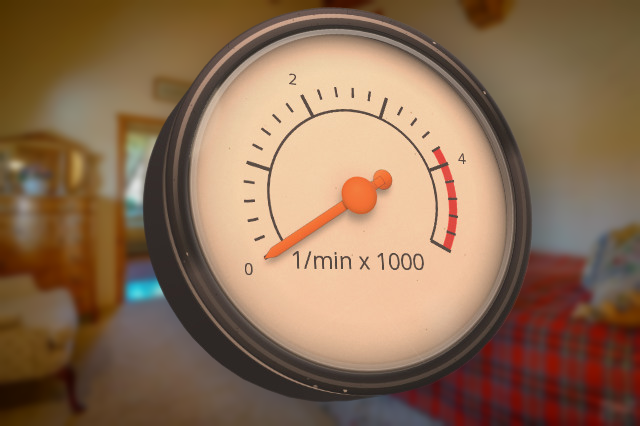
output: 0 rpm
